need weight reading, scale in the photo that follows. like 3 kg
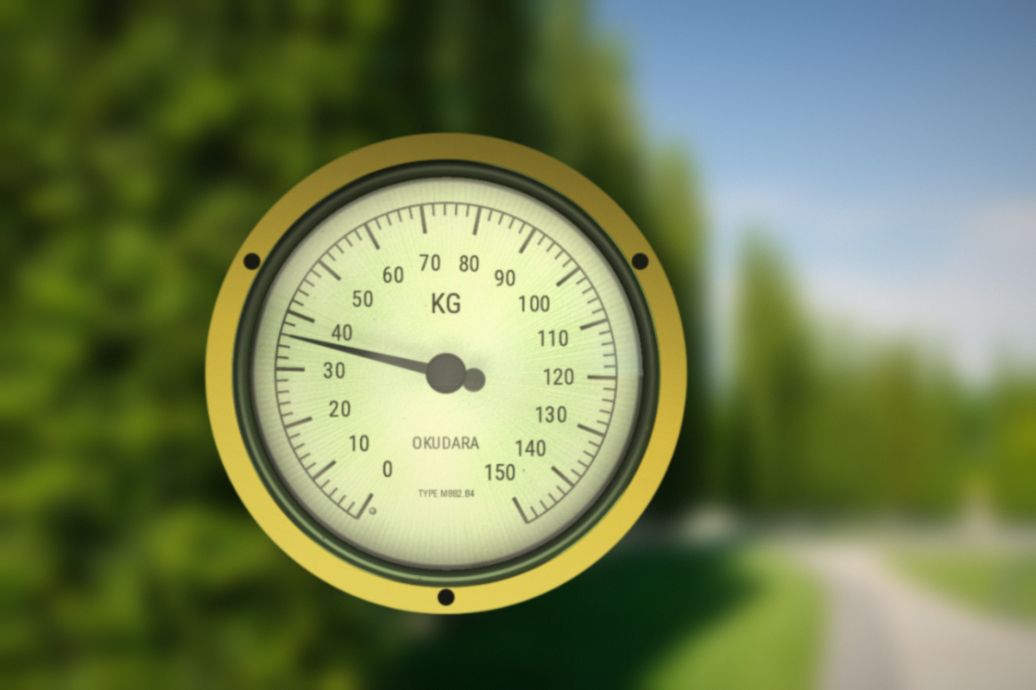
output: 36 kg
